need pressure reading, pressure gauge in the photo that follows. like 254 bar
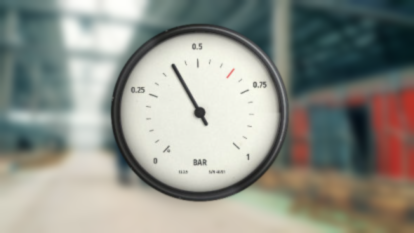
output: 0.4 bar
